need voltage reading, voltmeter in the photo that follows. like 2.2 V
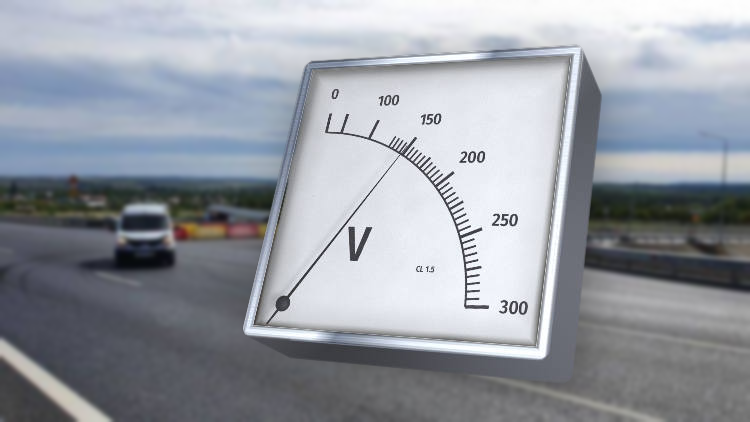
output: 150 V
